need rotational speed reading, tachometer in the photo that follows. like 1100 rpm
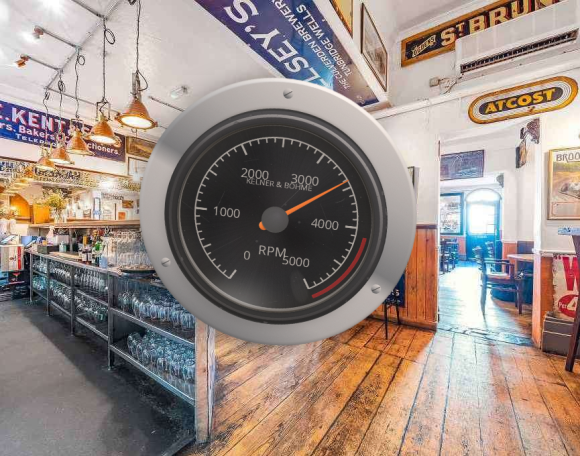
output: 3400 rpm
